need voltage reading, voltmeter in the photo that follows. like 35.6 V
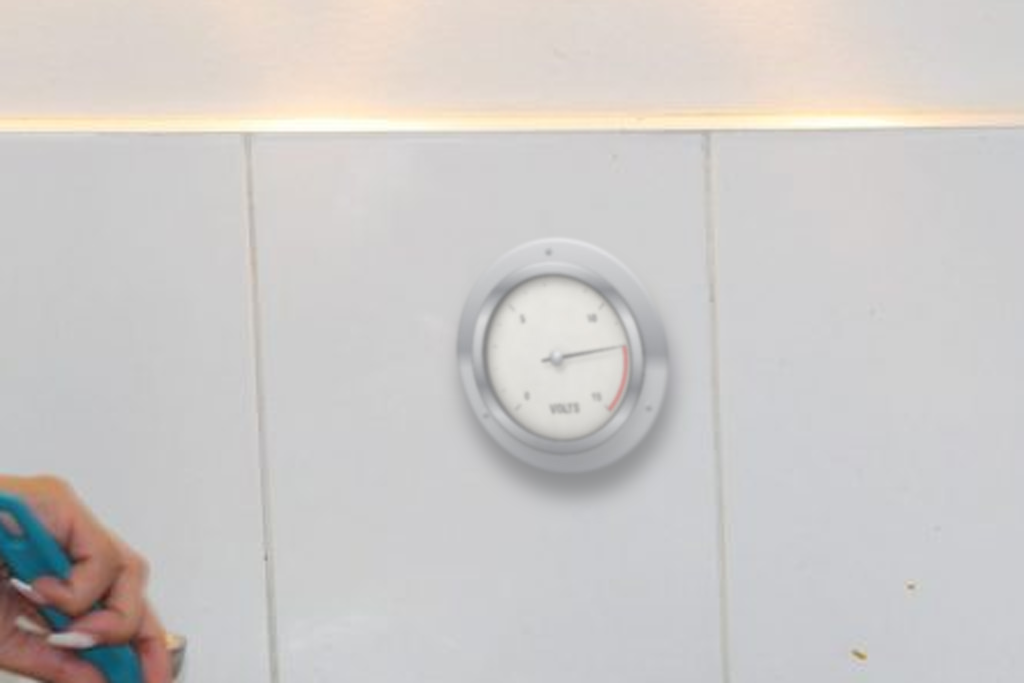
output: 12 V
